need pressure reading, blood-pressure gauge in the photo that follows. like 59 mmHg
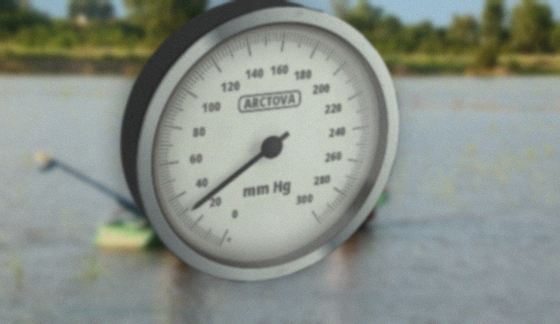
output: 30 mmHg
